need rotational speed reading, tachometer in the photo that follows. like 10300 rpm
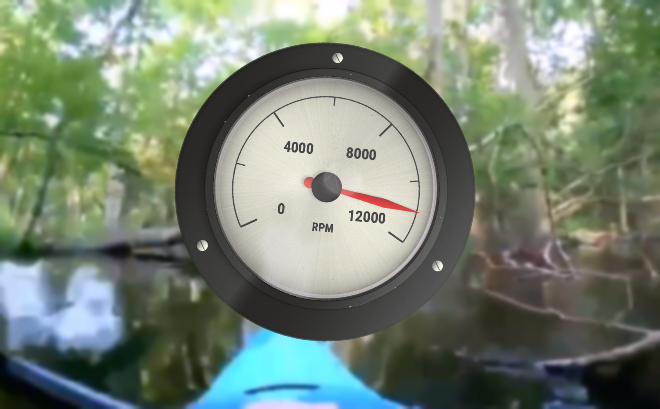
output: 11000 rpm
